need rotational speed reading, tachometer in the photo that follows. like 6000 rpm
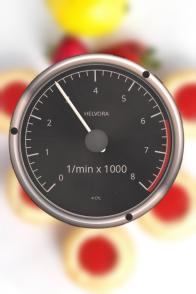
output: 3000 rpm
